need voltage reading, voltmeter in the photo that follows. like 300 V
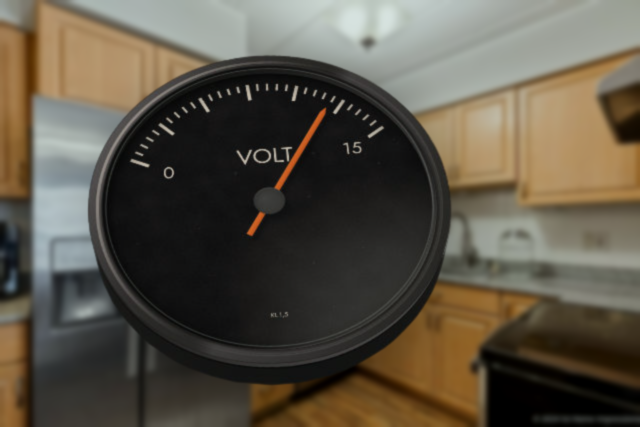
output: 12 V
